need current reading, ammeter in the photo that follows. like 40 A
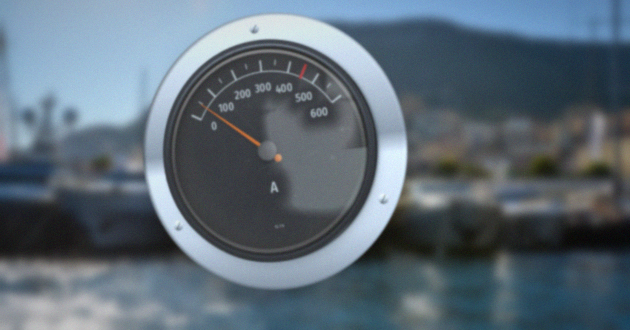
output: 50 A
